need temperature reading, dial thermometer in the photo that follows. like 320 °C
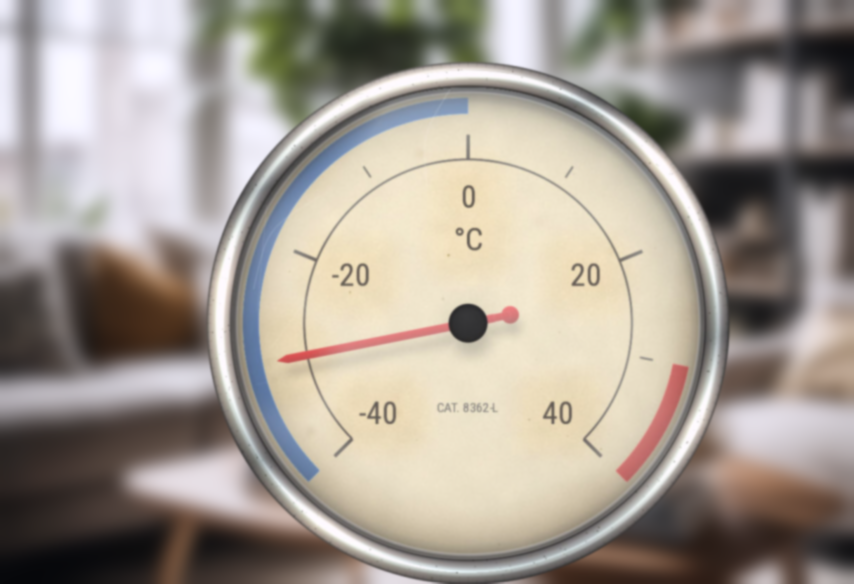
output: -30 °C
